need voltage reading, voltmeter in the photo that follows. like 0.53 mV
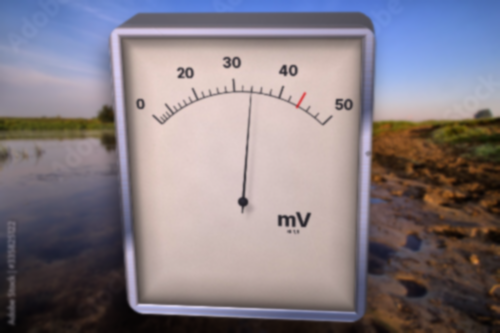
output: 34 mV
